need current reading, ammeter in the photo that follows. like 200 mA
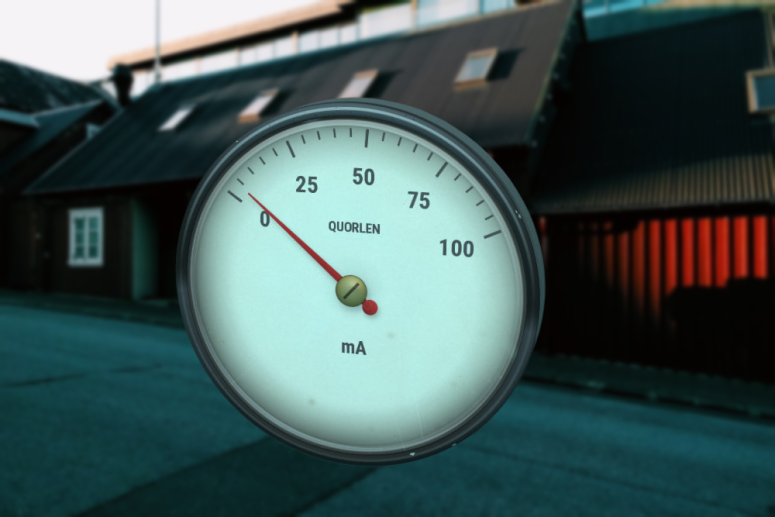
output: 5 mA
